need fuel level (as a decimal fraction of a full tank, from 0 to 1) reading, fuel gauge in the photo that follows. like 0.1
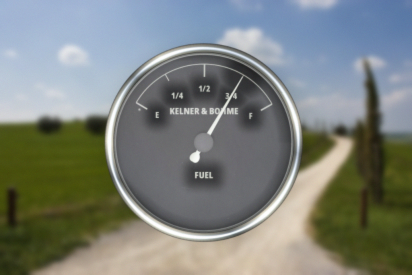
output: 0.75
